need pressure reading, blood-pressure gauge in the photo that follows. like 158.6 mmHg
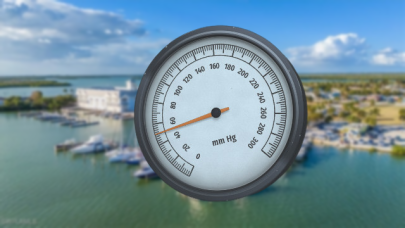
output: 50 mmHg
